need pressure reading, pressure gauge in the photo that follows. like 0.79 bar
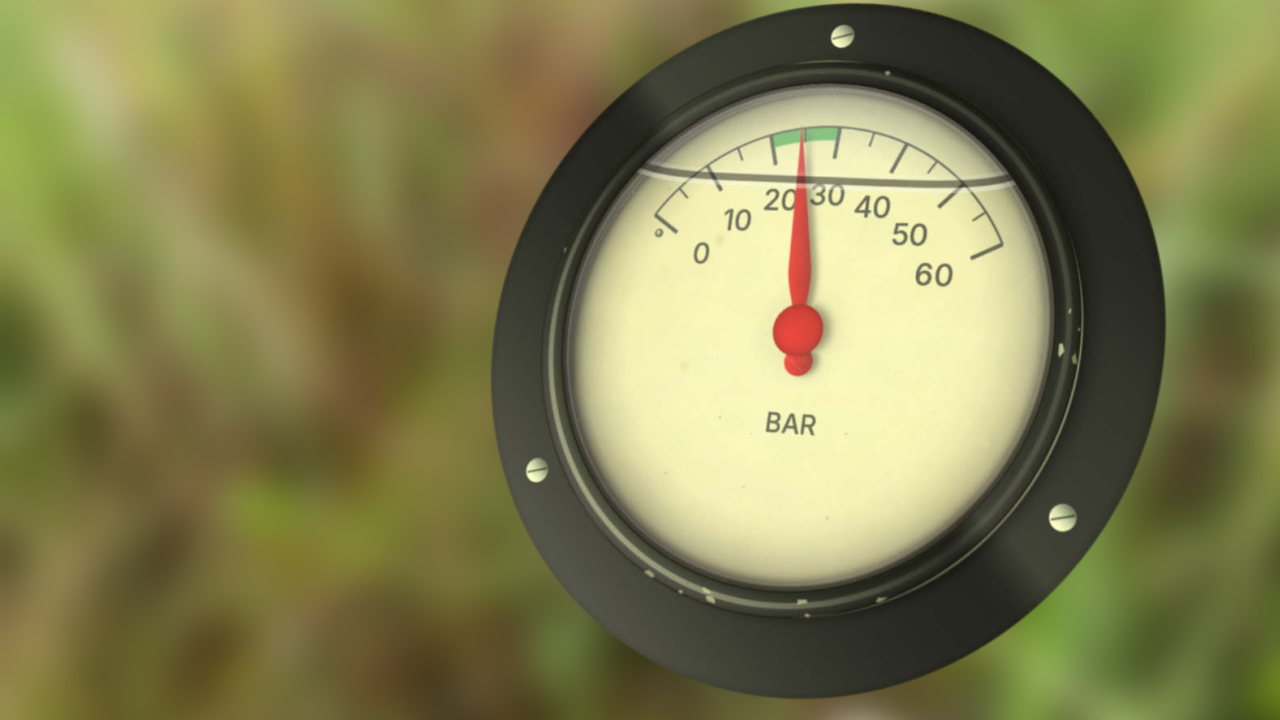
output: 25 bar
